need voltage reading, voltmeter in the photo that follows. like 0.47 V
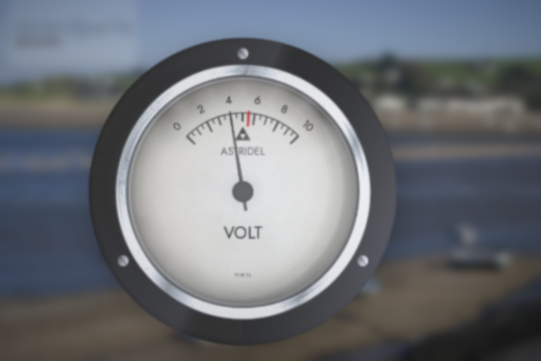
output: 4 V
